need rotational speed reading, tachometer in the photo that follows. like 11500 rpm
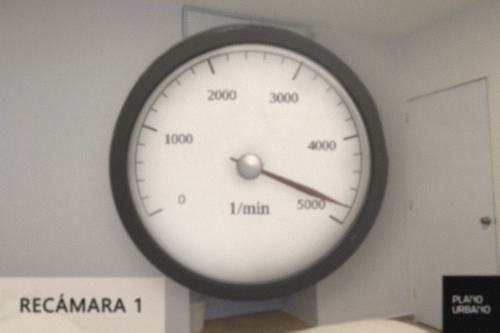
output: 4800 rpm
